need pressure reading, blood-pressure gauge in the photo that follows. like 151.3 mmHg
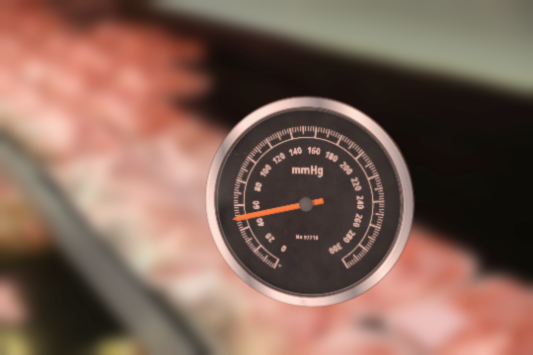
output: 50 mmHg
